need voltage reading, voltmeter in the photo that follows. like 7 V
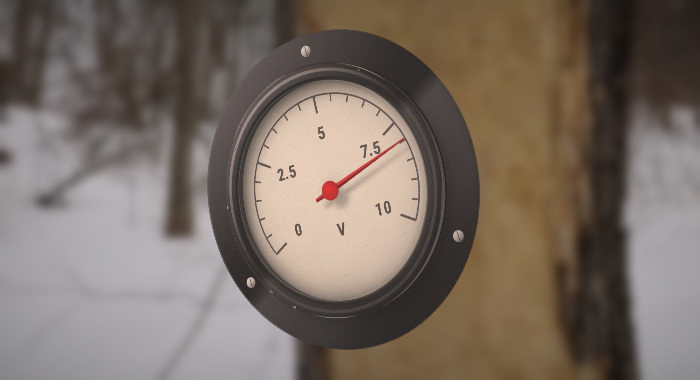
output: 8 V
